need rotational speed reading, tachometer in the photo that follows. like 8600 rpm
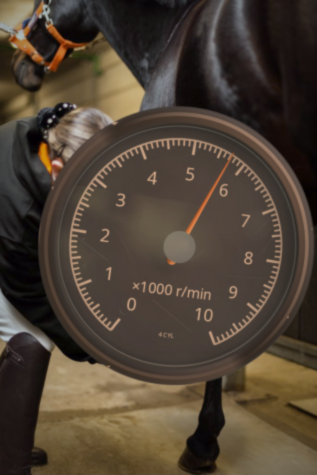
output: 5700 rpm
